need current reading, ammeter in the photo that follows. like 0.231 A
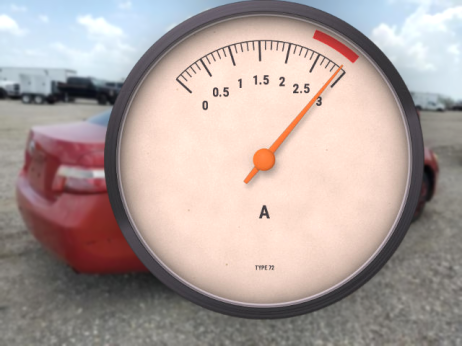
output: 2.9 A
